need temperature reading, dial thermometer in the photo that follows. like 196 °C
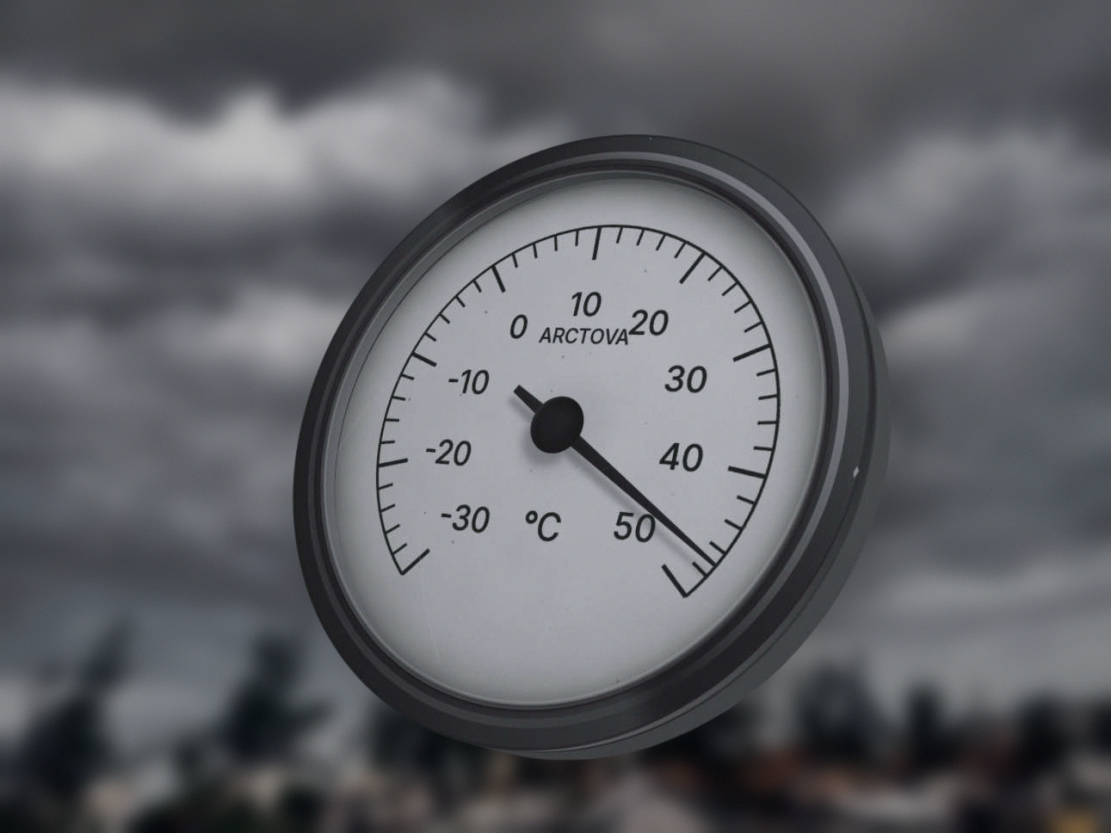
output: 47 °C
